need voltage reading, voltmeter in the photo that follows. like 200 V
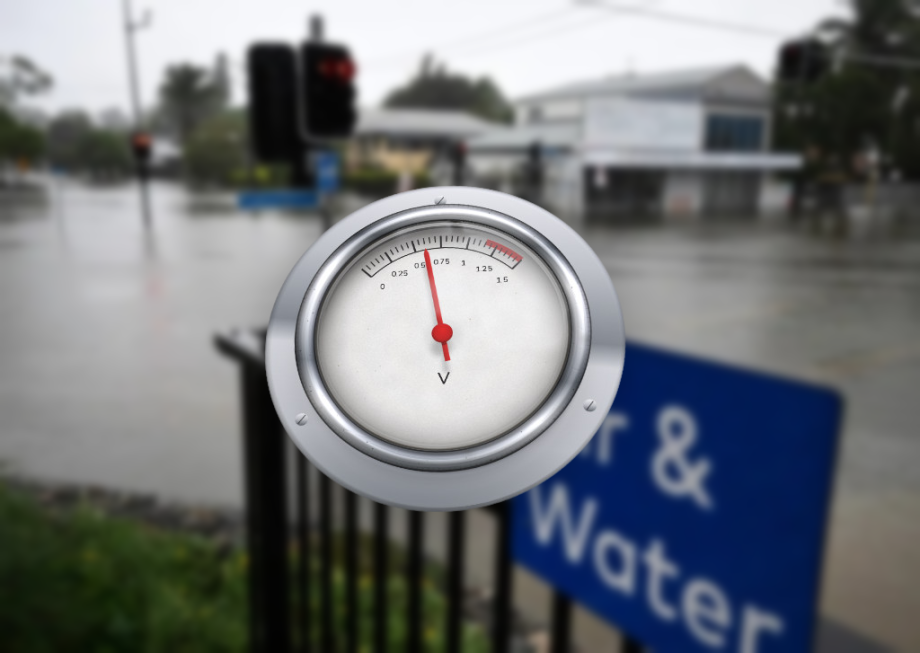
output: 0.6 V
